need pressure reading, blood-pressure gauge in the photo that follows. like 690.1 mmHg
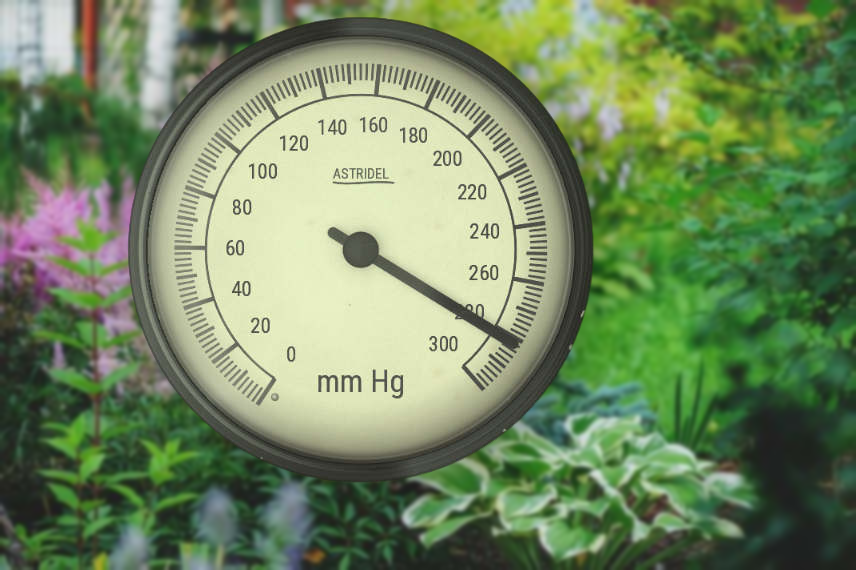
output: 282 mmHg
